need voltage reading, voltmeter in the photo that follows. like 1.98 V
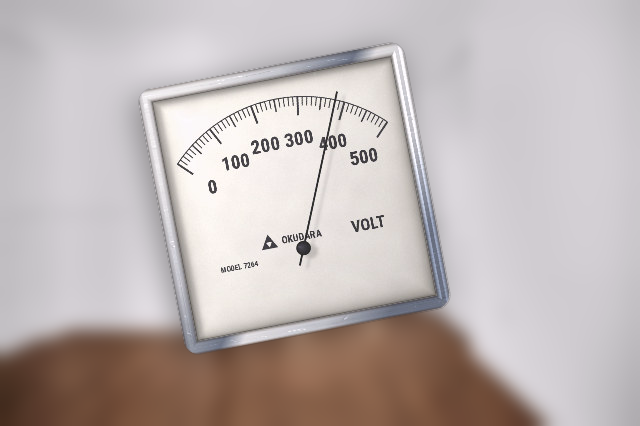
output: 380 V
